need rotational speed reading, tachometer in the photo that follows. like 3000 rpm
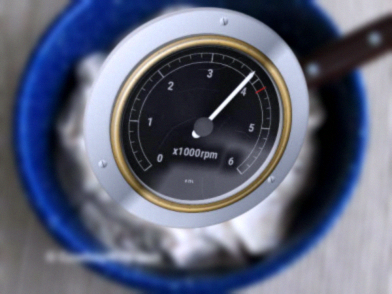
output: 3800 rpm
